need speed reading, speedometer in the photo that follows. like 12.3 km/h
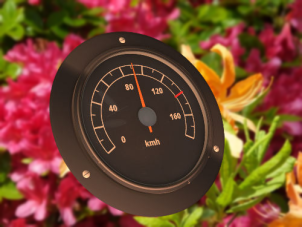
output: 90 km/h
